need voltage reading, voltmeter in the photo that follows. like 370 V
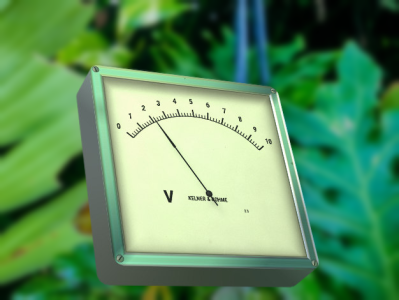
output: 2 V
